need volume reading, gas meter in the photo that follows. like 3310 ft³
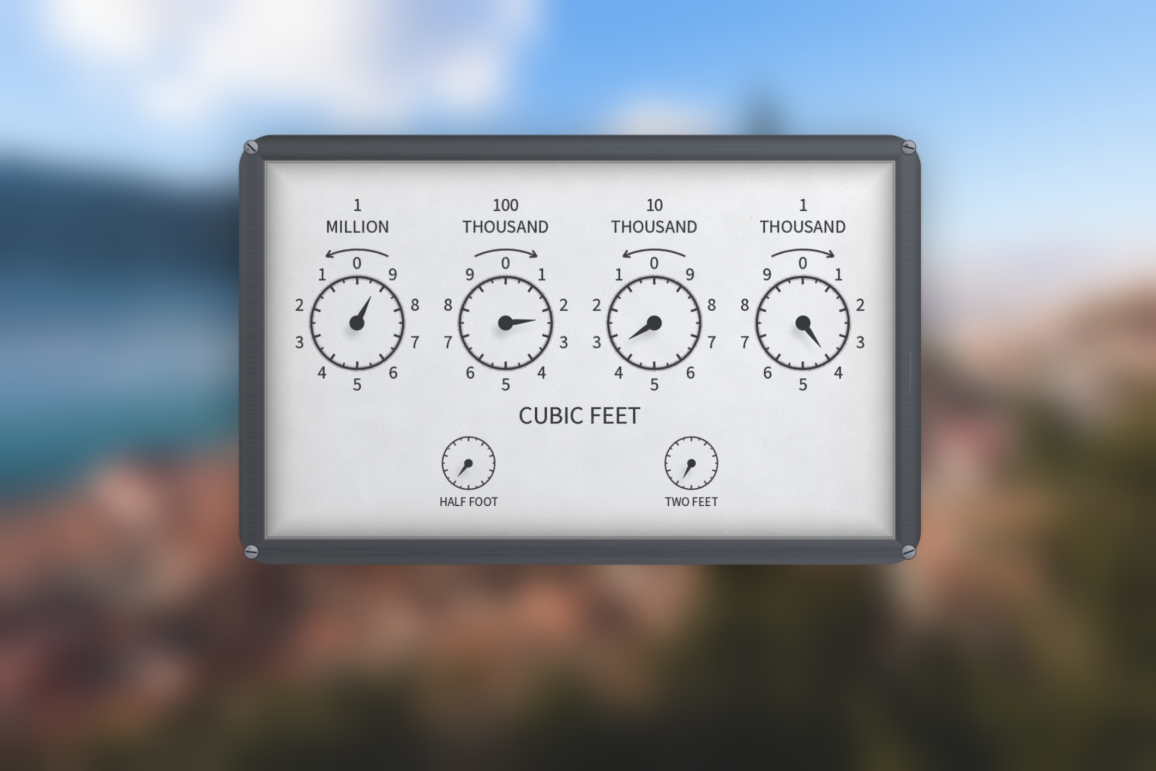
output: 923400 ft³
